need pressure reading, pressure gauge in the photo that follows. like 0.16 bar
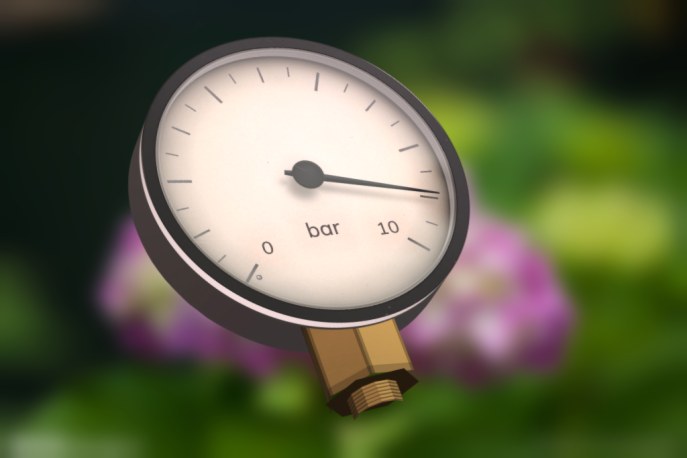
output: 9 bar
